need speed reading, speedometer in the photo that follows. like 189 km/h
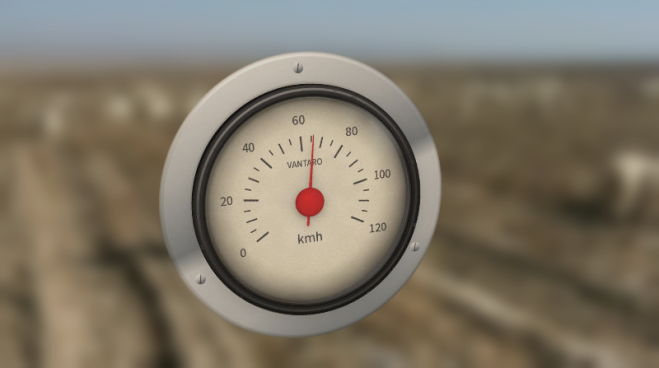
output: 65 km/h
